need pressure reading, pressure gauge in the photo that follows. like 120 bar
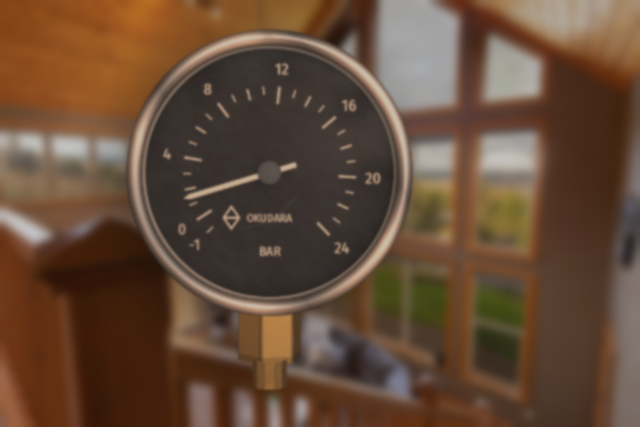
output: 1.5 bar
